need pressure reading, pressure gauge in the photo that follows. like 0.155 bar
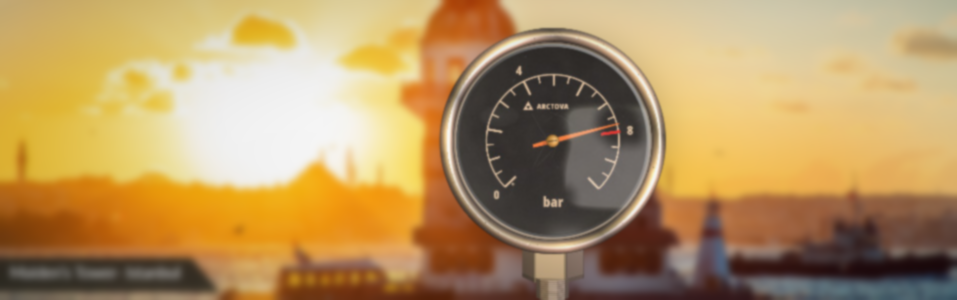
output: 7.75 bar
